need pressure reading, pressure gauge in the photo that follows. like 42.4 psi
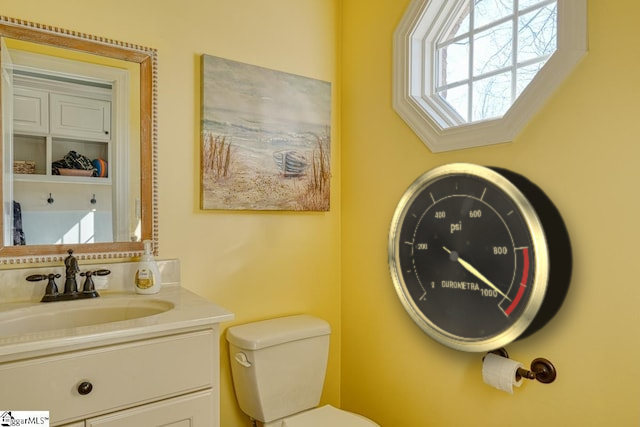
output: 950 psi
